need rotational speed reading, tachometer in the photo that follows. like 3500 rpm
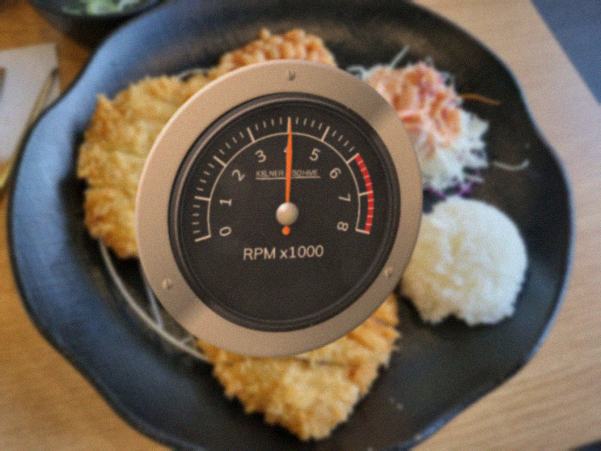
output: 4000 rpm
